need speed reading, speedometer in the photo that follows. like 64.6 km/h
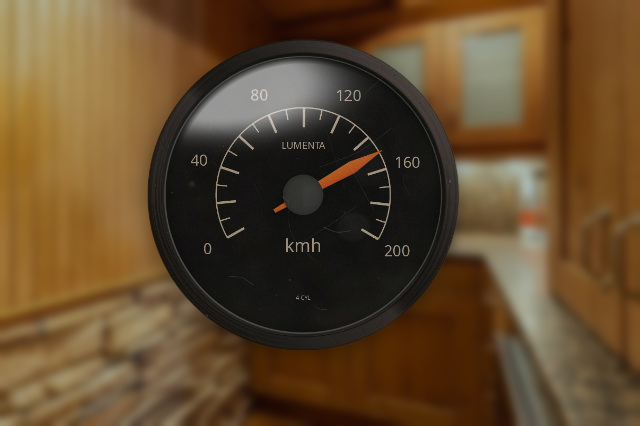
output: 150 km/h
